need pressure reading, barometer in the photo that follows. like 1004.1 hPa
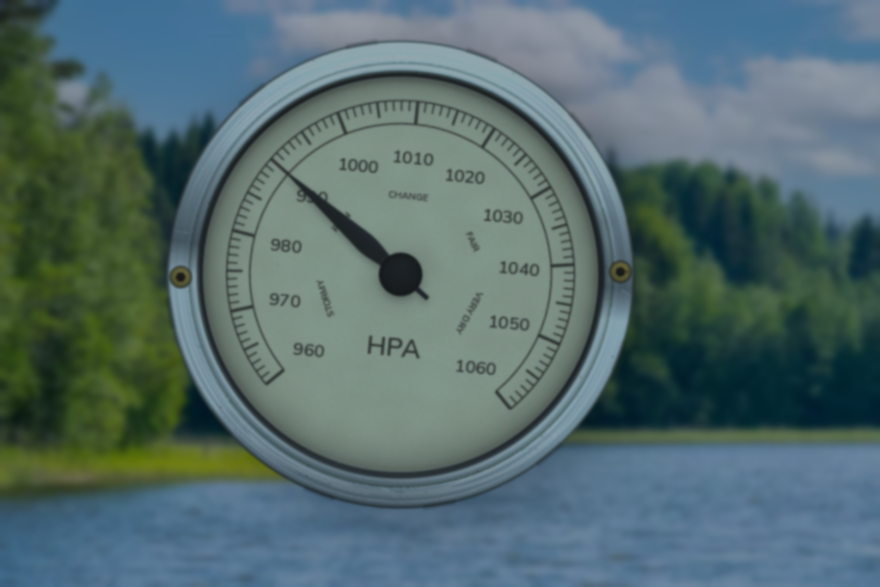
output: 990 hPa
